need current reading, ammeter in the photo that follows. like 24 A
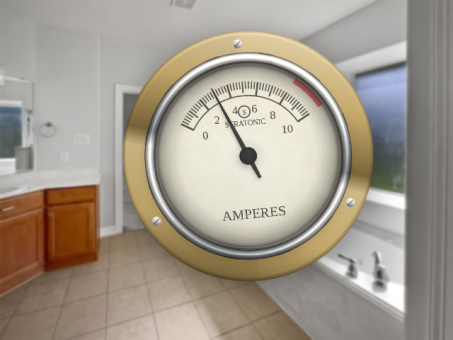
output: 3 A
